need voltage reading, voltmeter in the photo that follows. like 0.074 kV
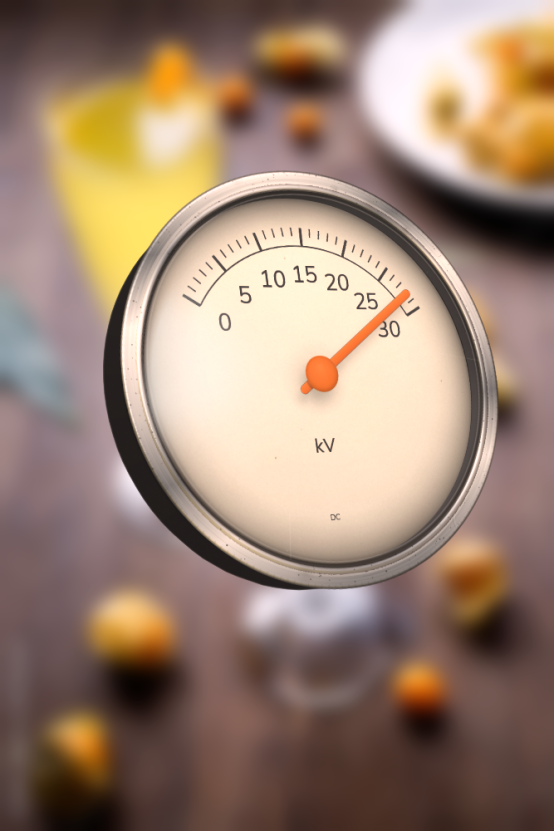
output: 28 kV
